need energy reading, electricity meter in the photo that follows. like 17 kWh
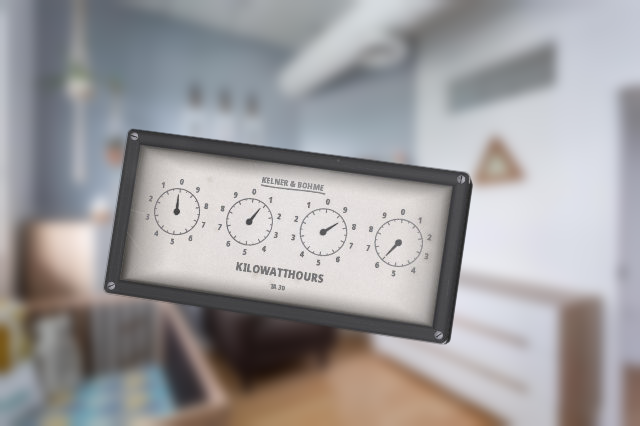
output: 86 kWh
